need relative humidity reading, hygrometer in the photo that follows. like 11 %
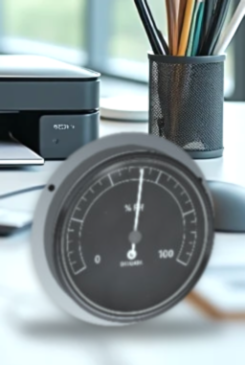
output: 52 %
